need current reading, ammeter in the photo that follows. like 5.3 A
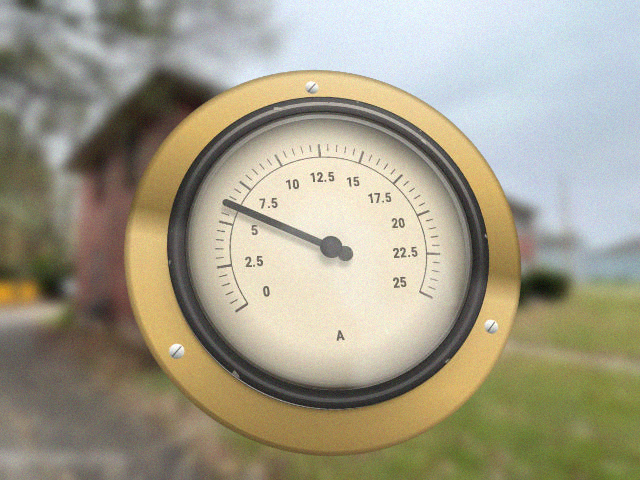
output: 6 A
